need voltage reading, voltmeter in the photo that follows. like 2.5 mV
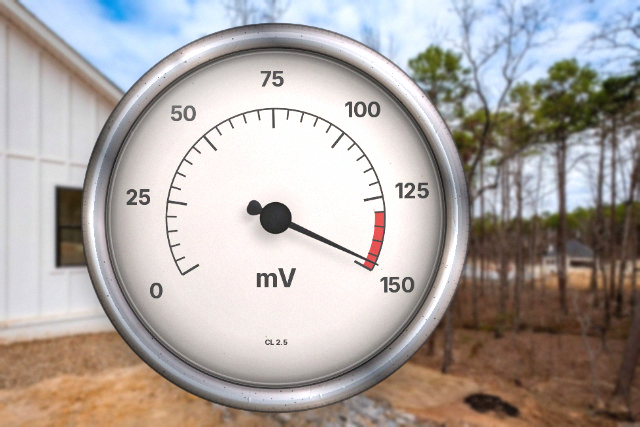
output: 147.5 mV
